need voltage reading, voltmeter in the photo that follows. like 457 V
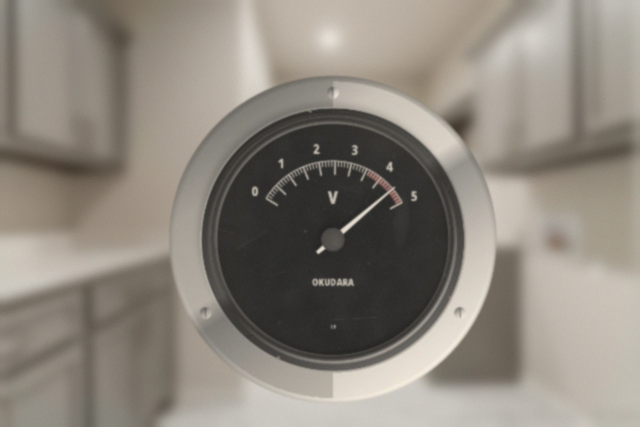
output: 4.5 V
